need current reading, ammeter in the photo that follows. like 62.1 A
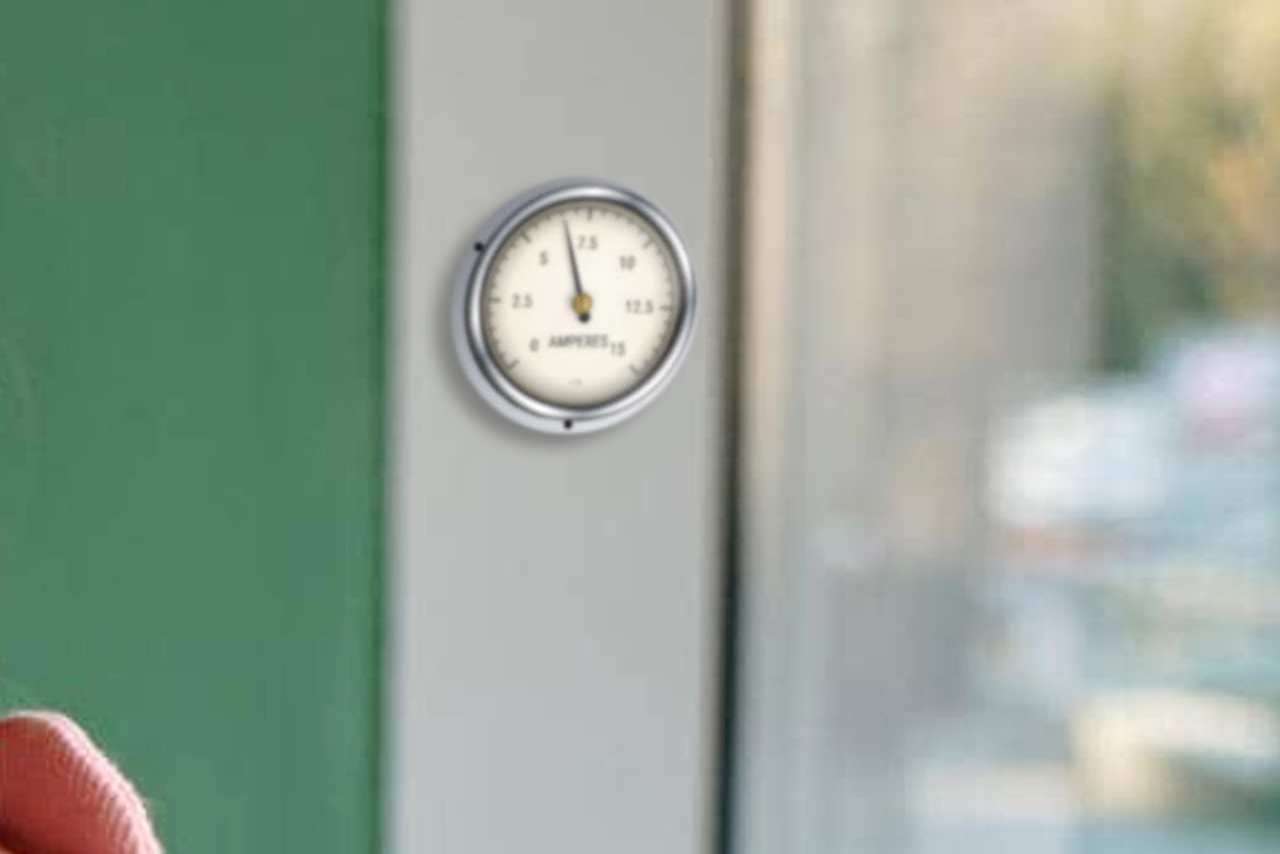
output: 6.5 A
